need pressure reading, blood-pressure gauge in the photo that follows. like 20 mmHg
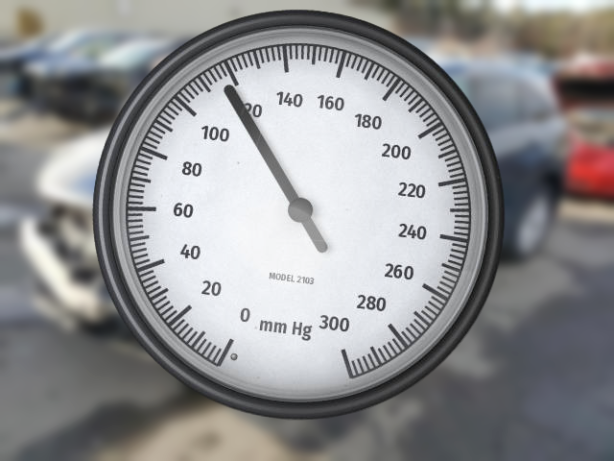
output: 116 mmHg
